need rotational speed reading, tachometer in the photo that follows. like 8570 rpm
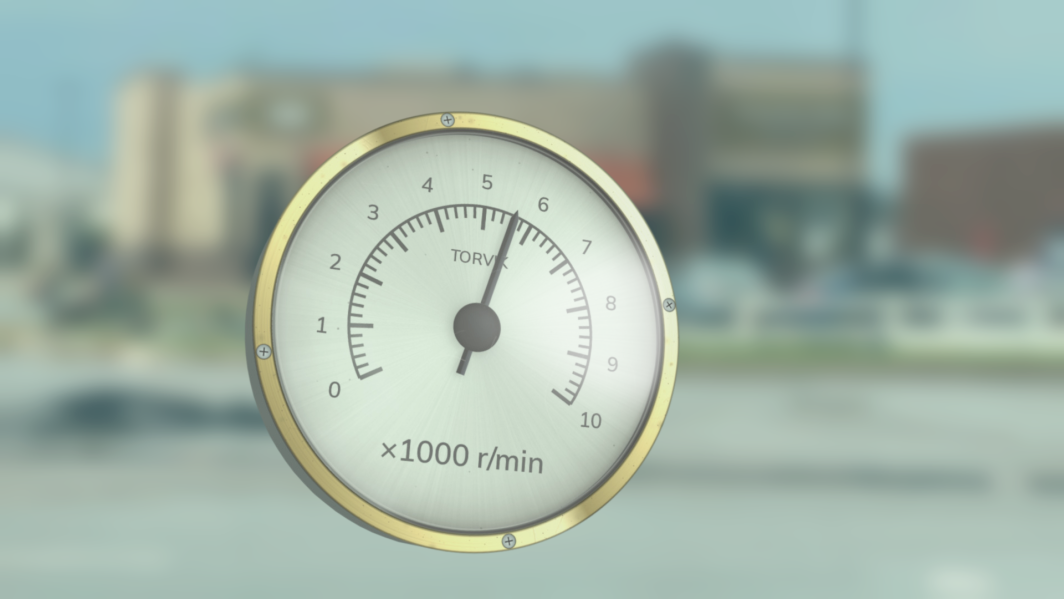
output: 5600 rpm
